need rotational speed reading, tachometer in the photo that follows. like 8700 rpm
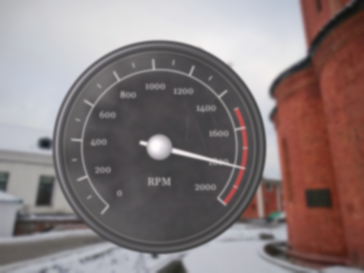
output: 1800 rpm
